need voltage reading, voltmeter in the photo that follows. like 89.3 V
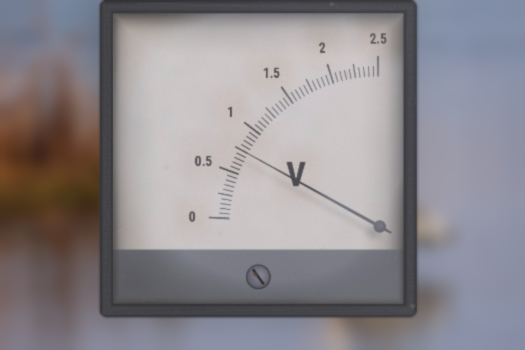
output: 0.75 V
